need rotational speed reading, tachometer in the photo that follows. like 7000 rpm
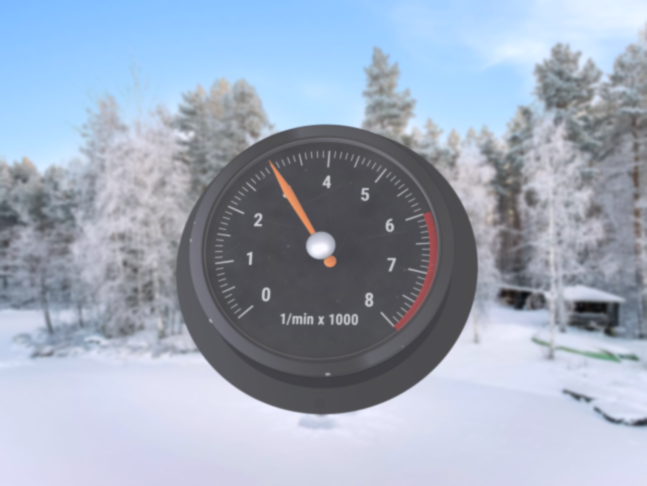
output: 3000 rpm
